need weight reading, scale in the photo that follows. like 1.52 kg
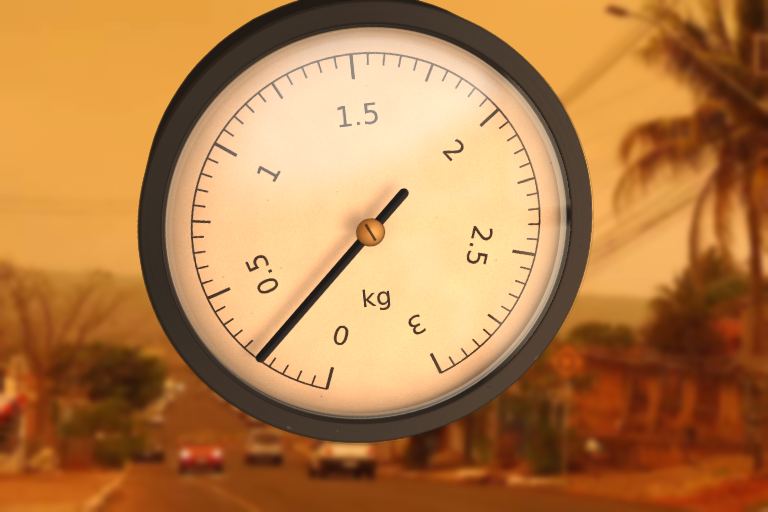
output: 0.25 kg
